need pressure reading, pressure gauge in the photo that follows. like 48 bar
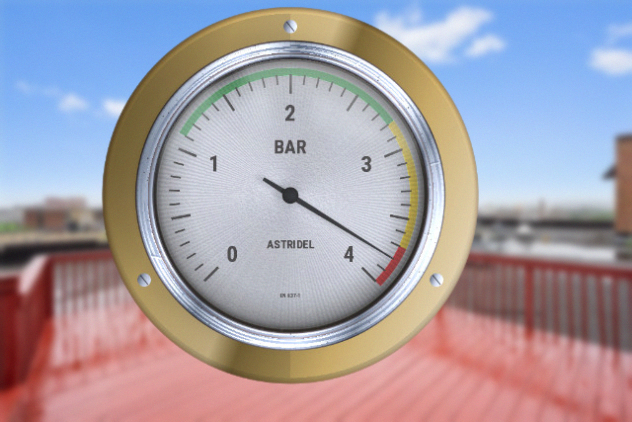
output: 3.8 bar
